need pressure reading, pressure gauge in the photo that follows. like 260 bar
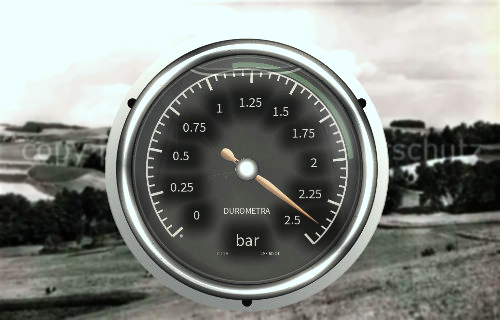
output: 2.4 bar
